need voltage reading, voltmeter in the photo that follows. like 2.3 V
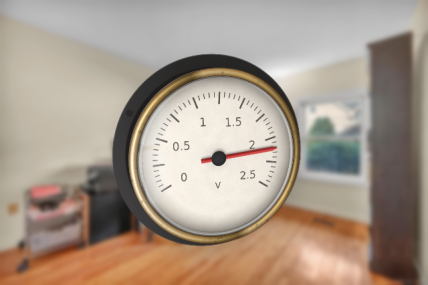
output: 2.1 V
